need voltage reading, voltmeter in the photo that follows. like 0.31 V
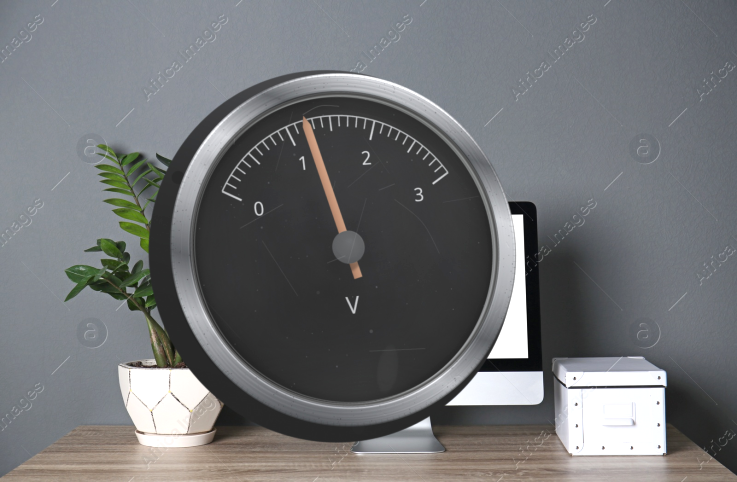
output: 1.2 V
